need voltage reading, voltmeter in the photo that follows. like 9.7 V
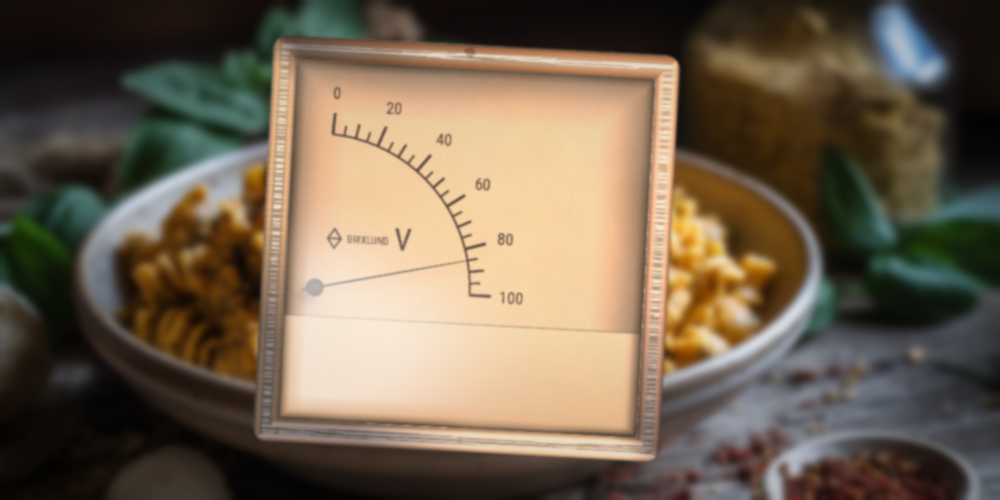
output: 85 V
